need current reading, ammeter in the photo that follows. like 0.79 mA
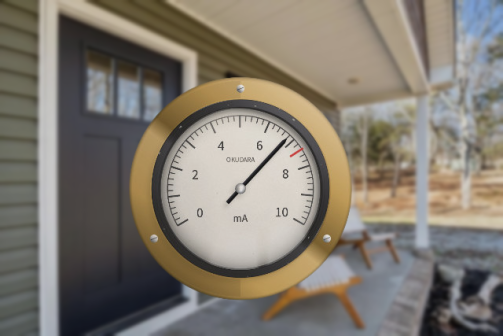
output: 6.8 mA
